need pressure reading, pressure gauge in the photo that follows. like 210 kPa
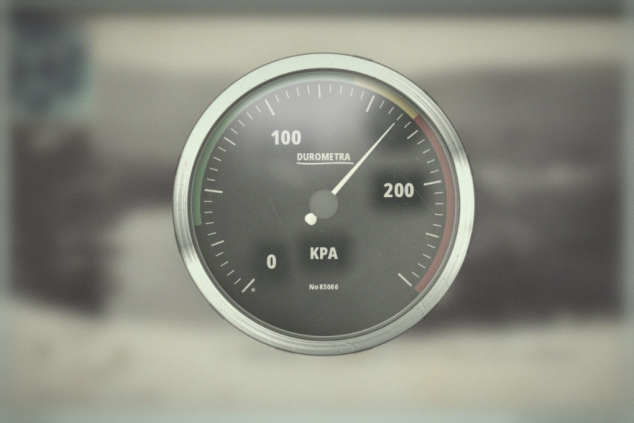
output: 165 kPa
